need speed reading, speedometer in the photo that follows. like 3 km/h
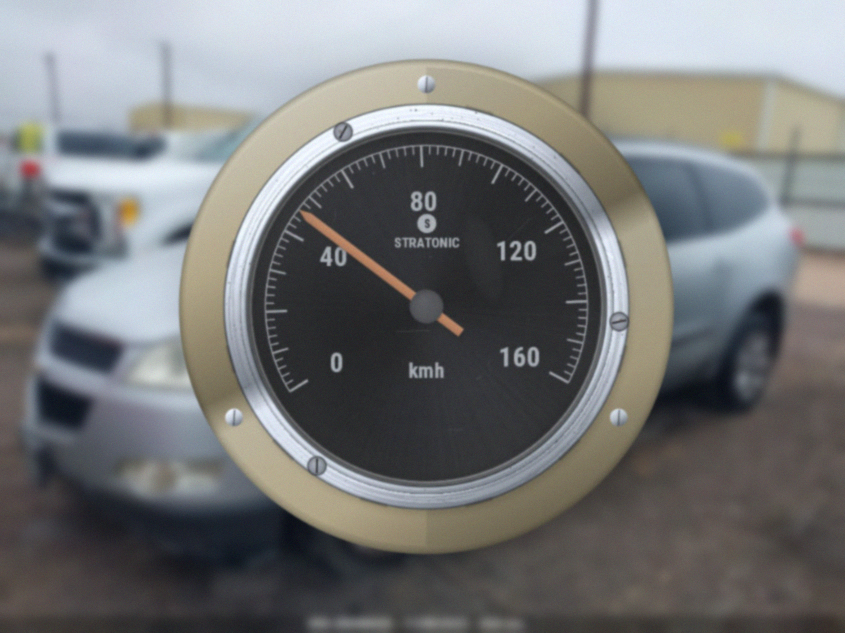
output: 46 km/h
